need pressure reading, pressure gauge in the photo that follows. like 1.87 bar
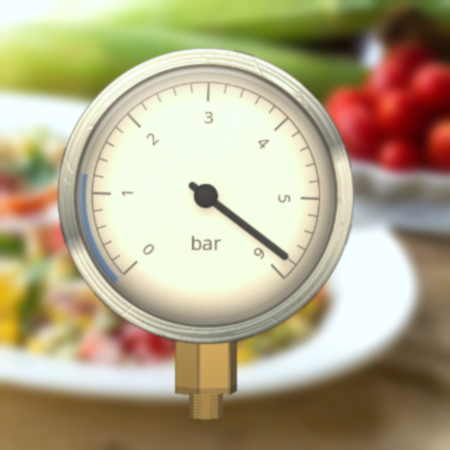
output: 5.8 bar
